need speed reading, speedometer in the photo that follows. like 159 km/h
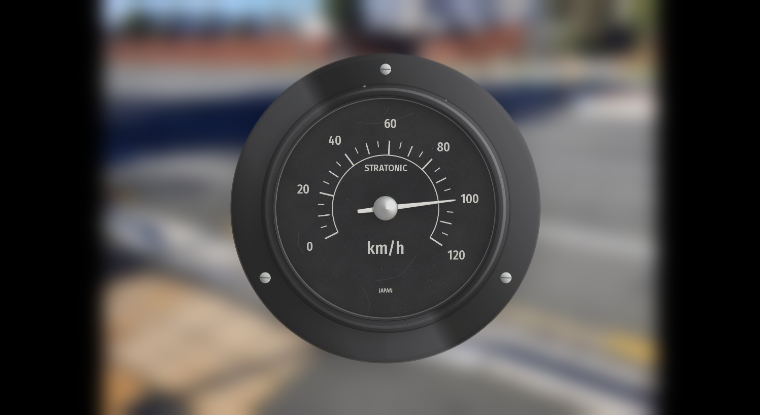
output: 100 km/h
